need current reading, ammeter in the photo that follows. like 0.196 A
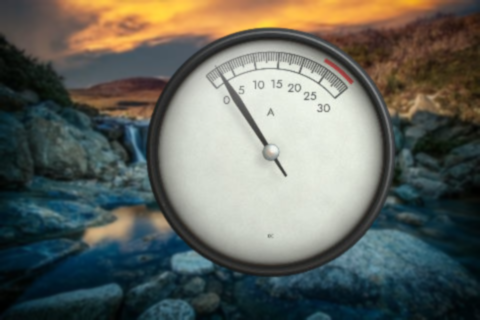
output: 2.5 A
